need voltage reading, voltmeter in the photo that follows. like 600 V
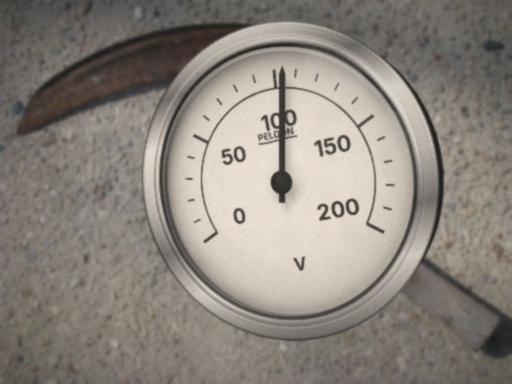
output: 105 V
